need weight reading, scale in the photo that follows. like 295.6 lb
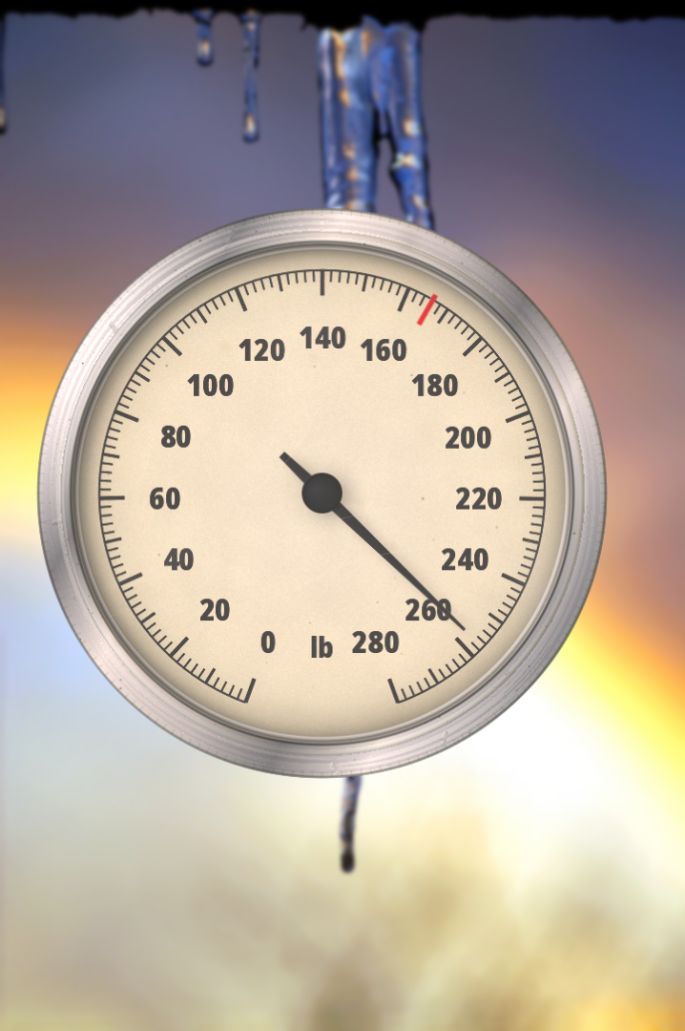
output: 257 lb
